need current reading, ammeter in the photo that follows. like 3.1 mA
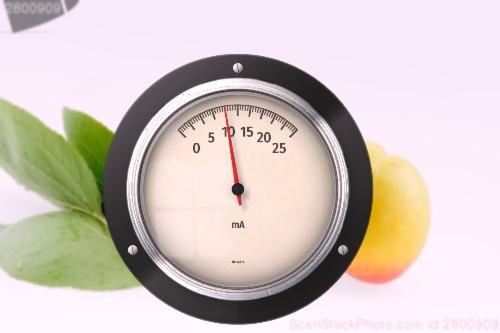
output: 10 mA
